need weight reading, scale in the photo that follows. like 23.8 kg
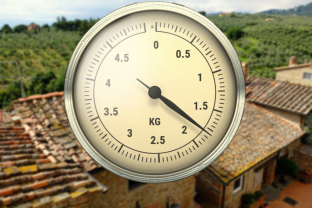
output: 1.8 kg
